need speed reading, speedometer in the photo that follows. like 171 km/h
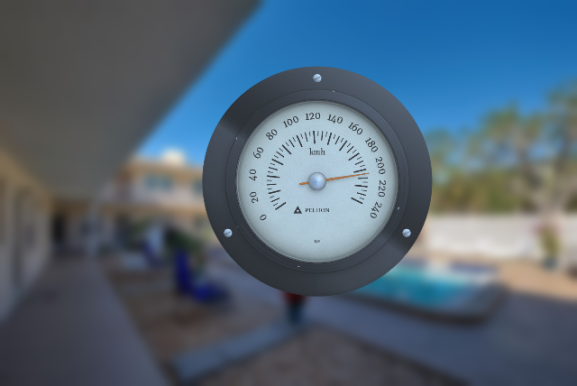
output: 205 km/h
